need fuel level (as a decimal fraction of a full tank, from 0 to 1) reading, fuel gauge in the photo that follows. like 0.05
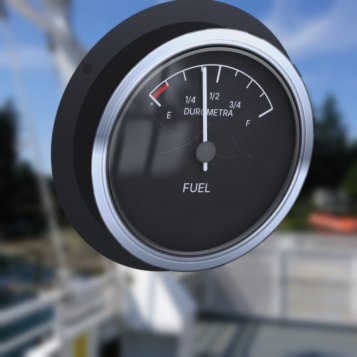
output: 0.375
